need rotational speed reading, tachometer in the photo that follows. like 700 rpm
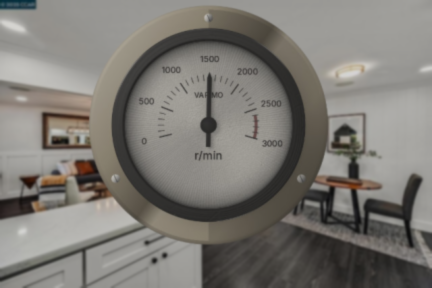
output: 1500 rpm
